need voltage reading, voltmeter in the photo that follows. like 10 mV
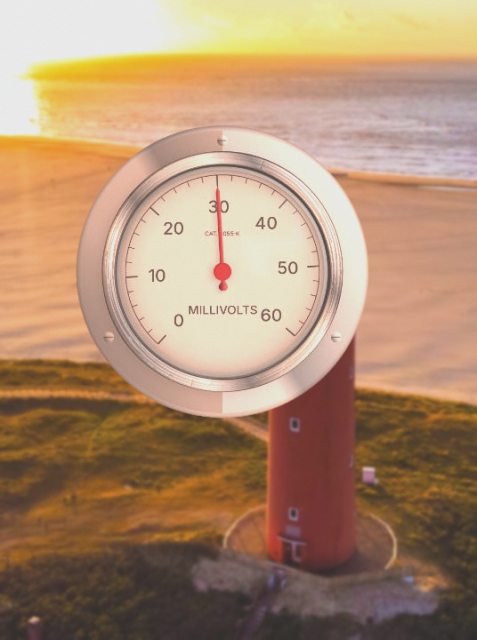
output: 30 mV
